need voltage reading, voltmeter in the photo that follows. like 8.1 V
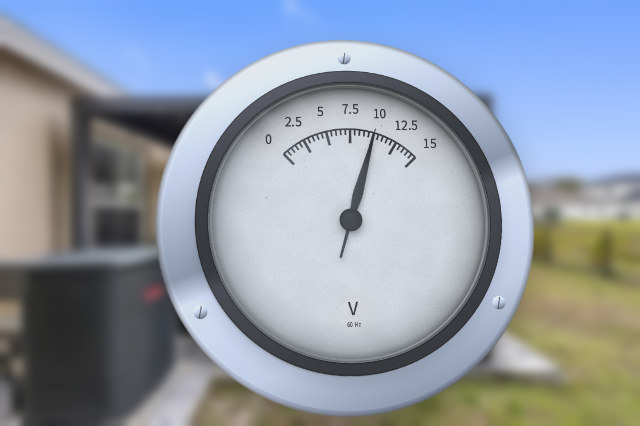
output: 10 V
